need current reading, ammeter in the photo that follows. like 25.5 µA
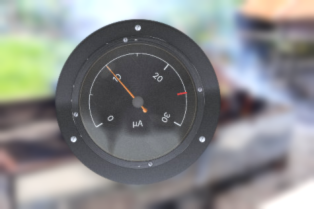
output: 10 µA
